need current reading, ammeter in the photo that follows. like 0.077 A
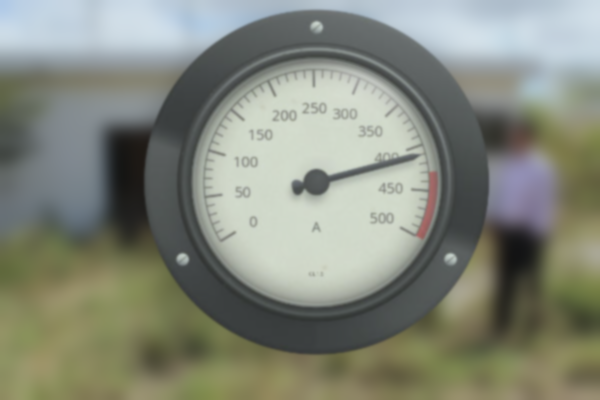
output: 410 A
